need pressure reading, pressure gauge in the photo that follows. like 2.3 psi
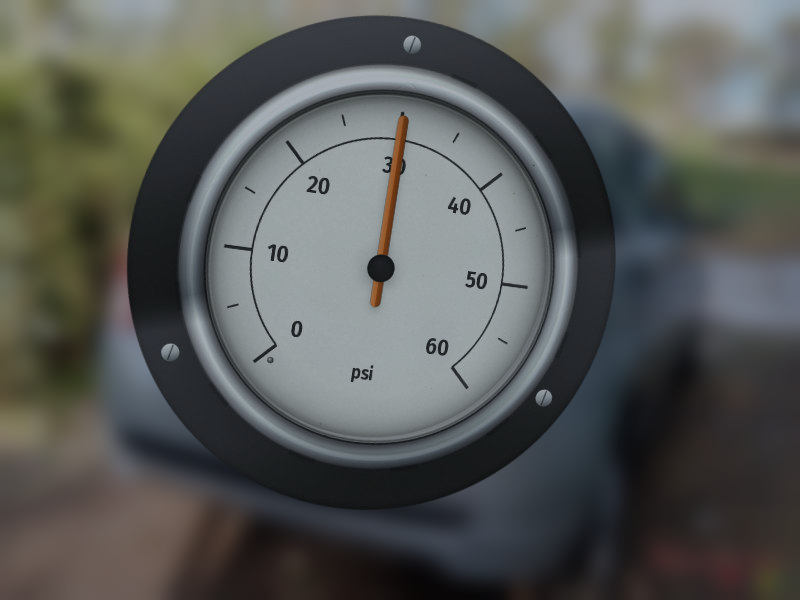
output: 30 psi
